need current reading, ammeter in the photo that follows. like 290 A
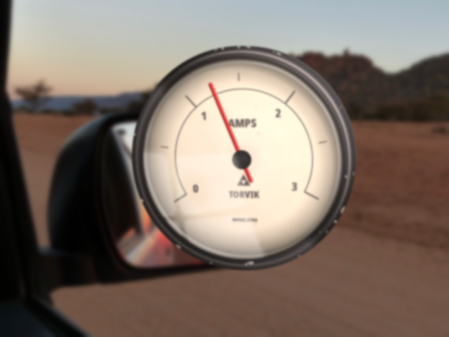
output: 1.25 A
